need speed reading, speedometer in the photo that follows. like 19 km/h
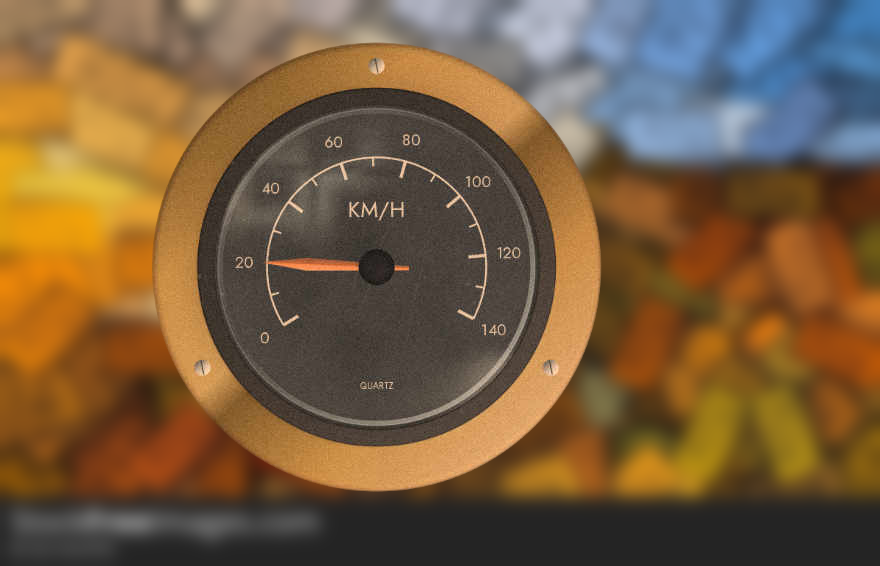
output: 20 km/h
